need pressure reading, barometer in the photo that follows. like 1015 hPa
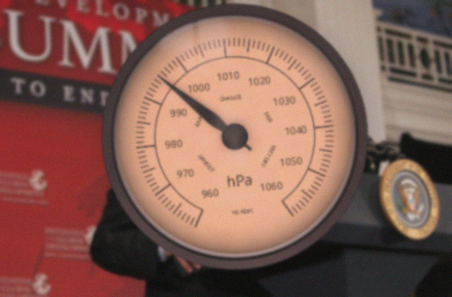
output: 995 hPa
